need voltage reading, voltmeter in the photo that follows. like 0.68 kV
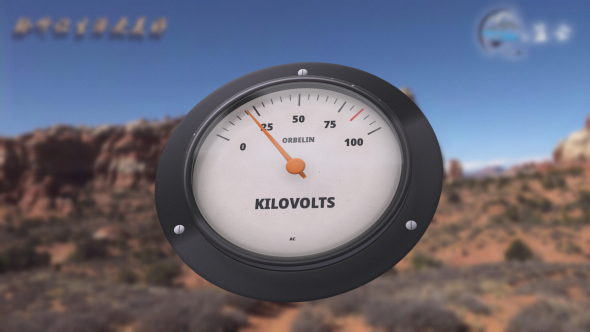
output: 20 kV
